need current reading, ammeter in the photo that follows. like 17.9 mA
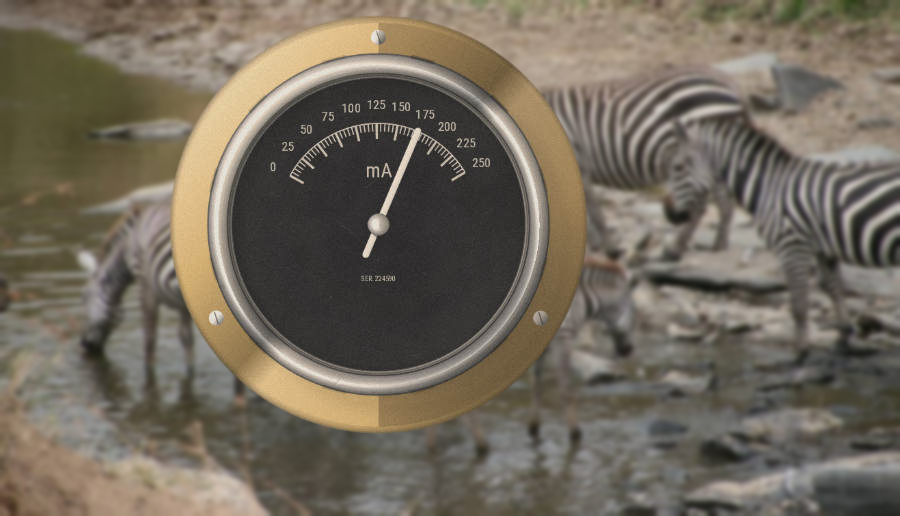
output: 175 mA
